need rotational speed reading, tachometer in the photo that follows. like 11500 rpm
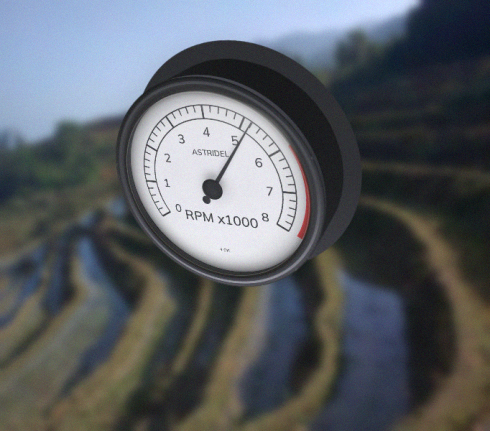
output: 5200 rpm
